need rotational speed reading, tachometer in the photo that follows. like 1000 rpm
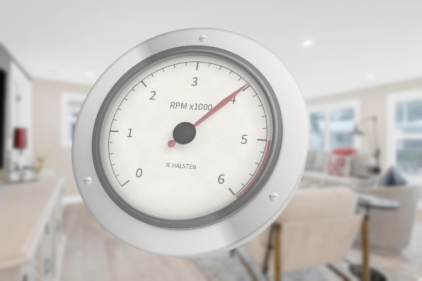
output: 4000 rpm
